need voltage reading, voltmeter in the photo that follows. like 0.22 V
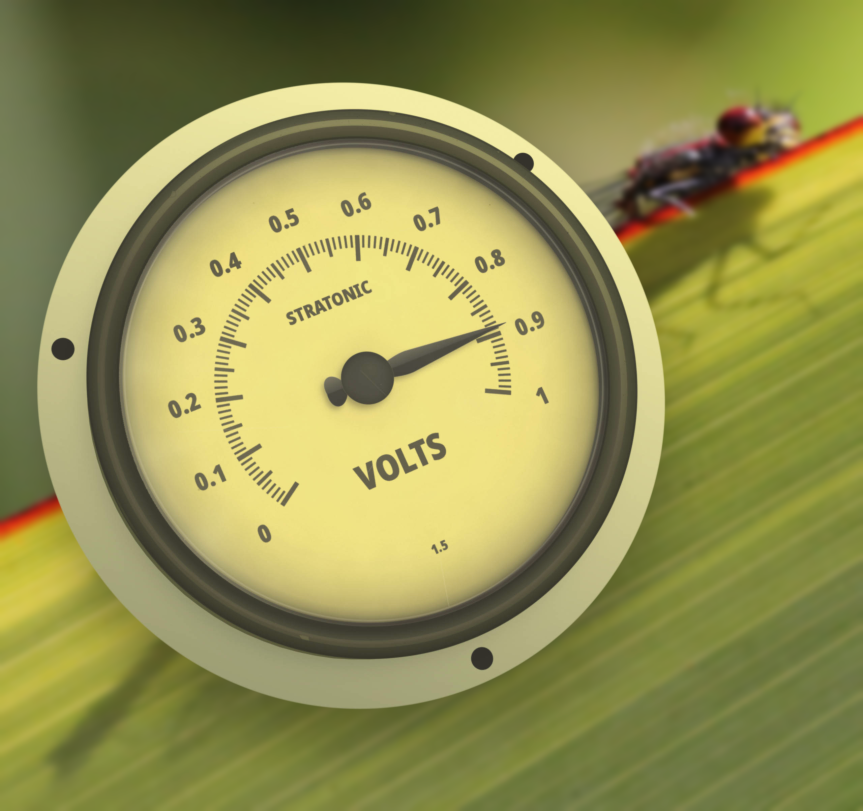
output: 0.89 V
